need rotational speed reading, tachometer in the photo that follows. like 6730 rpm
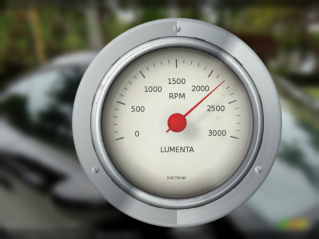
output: 2200 rpm
